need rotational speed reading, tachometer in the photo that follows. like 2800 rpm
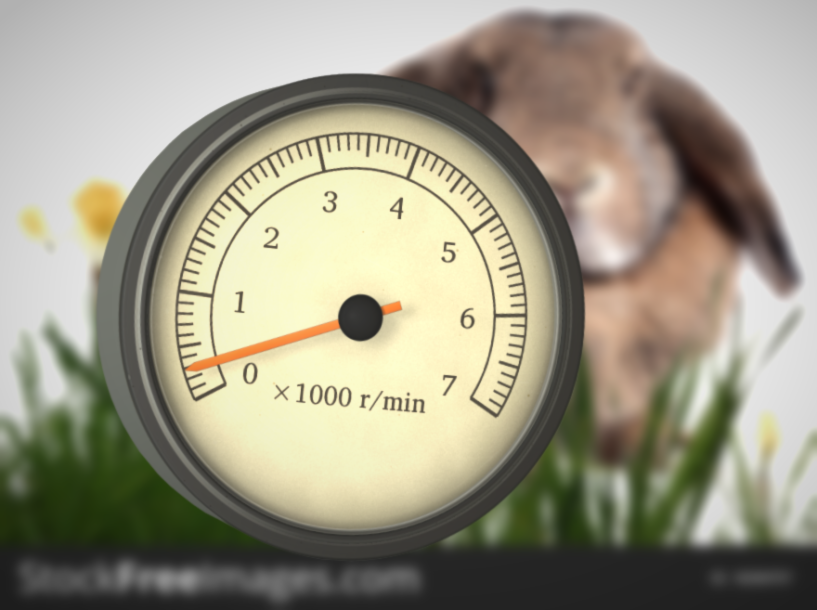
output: 300 rpm
